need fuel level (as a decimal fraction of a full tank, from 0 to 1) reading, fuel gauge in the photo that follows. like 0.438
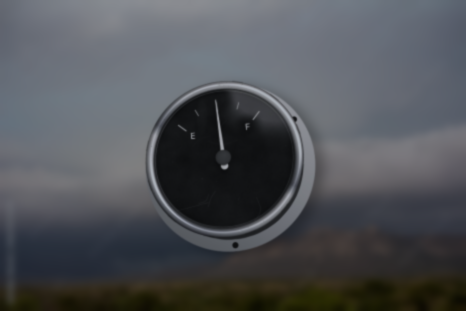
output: 0.5
